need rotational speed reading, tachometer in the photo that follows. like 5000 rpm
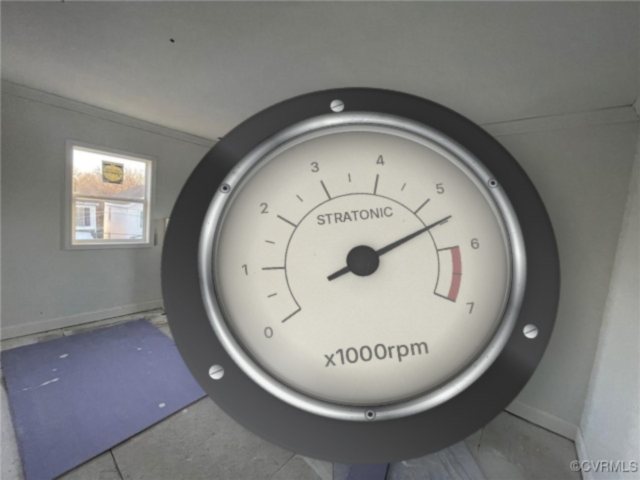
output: 5500 rpm
